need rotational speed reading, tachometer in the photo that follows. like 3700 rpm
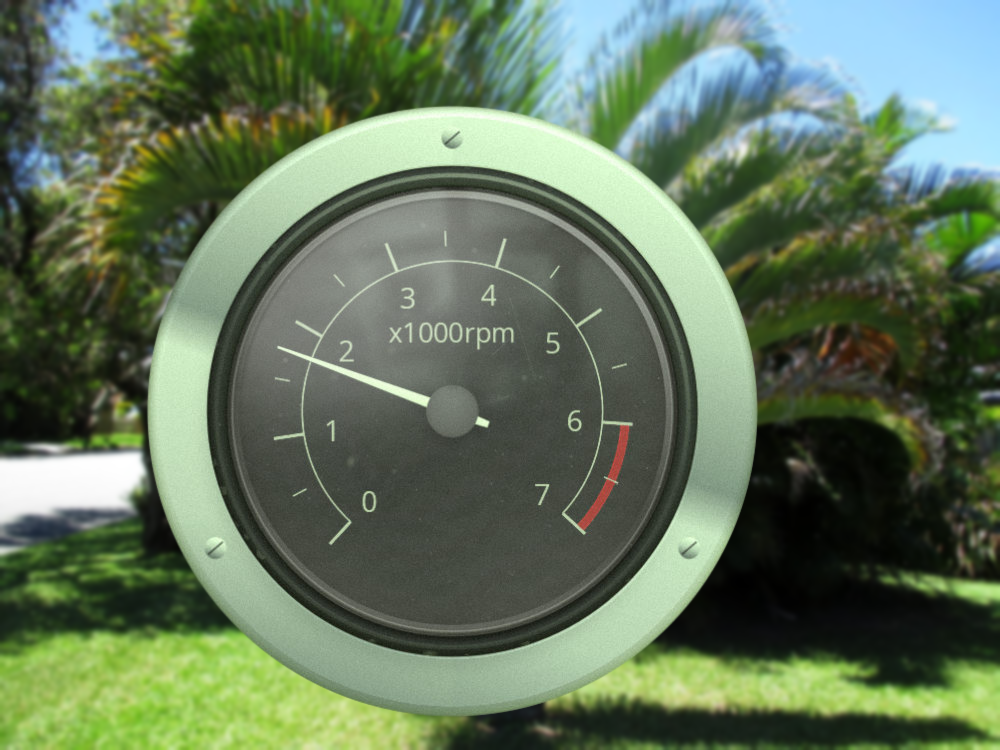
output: 1750 rpm
